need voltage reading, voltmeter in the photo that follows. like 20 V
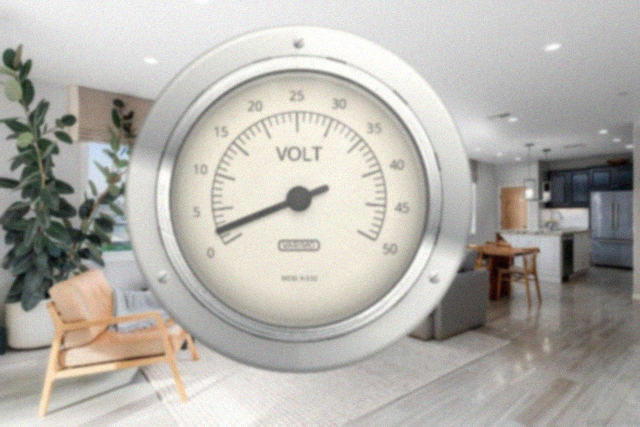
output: 2 V
